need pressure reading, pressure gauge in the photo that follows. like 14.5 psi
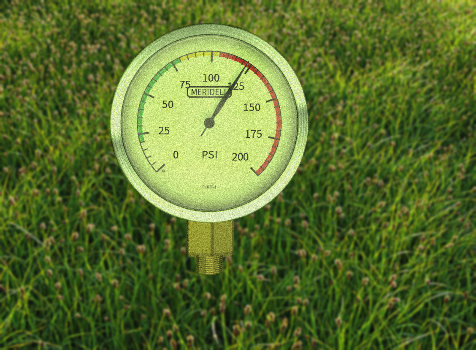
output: 122.5 psi
